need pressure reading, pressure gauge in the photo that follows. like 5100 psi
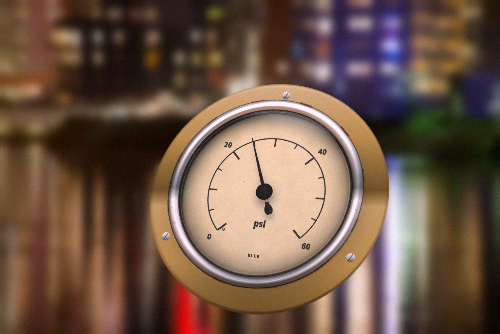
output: 25 psi
